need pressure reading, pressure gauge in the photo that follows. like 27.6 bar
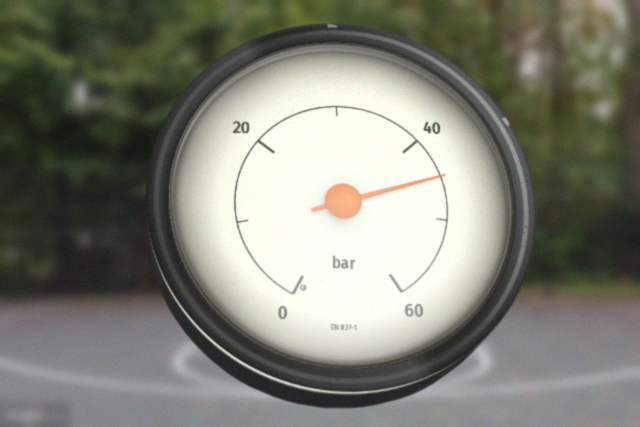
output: 45 bar
